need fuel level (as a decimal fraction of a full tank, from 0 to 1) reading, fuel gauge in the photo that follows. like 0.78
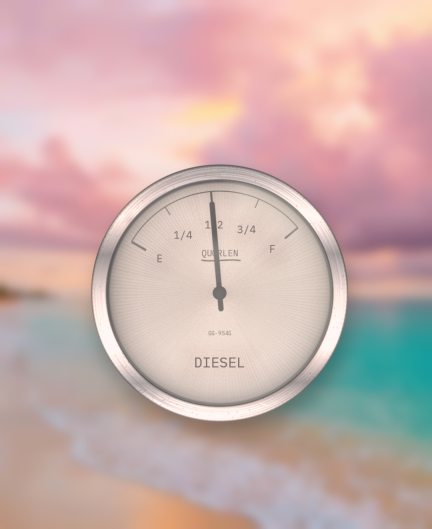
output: 0.5
